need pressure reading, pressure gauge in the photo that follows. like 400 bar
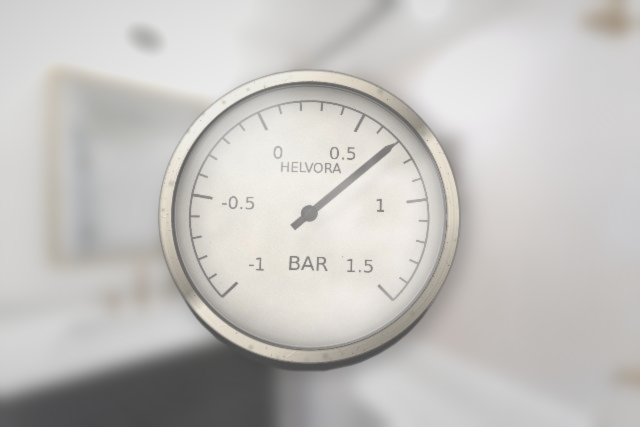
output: 0.7 bar
